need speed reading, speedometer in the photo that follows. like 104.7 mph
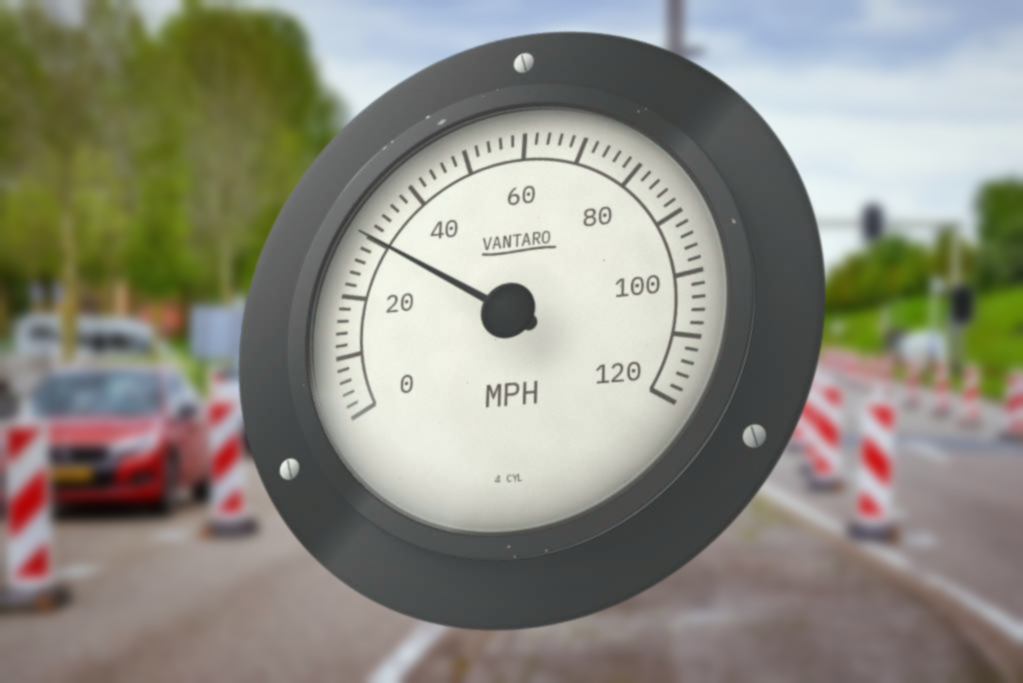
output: 30 mph
